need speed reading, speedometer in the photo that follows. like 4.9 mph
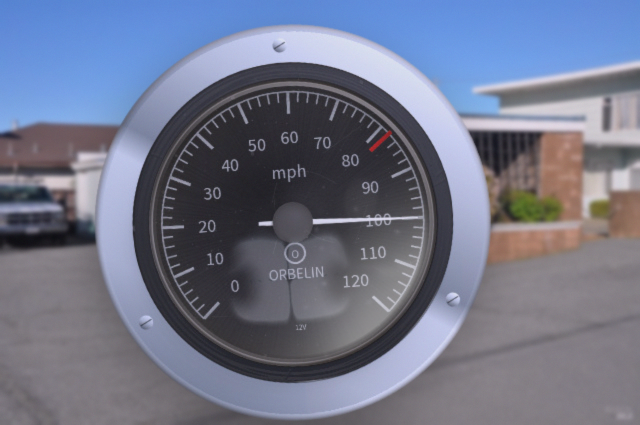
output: 100 mph
